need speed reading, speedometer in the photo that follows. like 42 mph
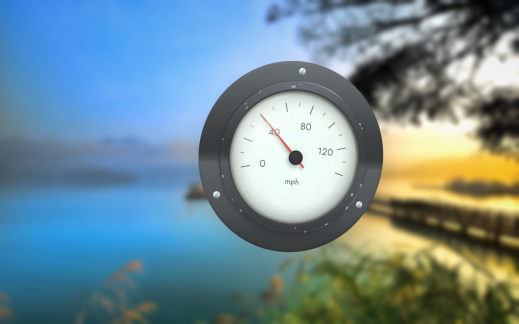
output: 40 mph
